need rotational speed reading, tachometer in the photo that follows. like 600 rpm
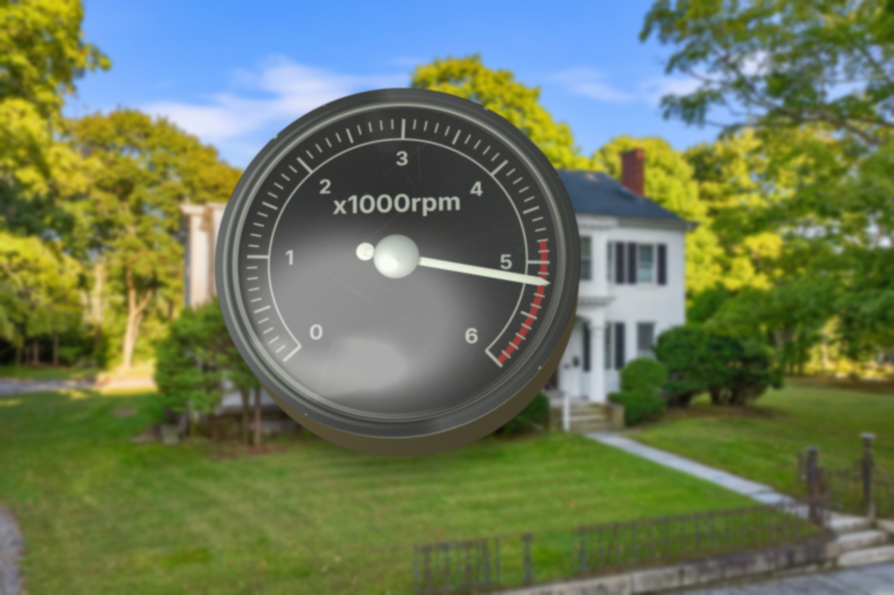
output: 5200 rpm
